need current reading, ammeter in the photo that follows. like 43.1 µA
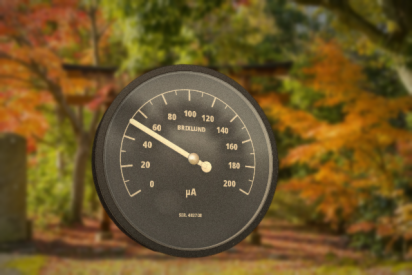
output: 50 µA
